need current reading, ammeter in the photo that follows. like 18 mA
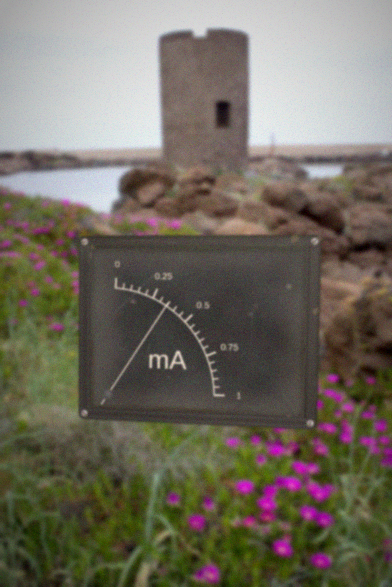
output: 0.35 mA
